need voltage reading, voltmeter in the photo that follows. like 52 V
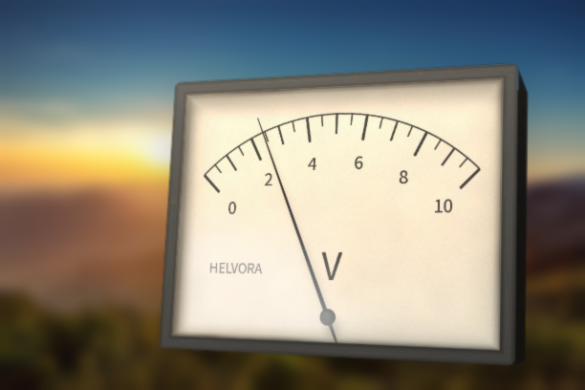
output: 2.5 V
